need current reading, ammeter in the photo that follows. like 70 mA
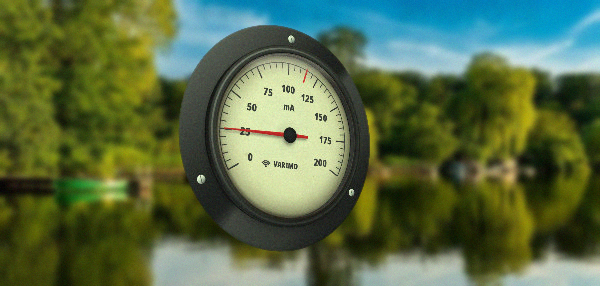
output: 25 mA
